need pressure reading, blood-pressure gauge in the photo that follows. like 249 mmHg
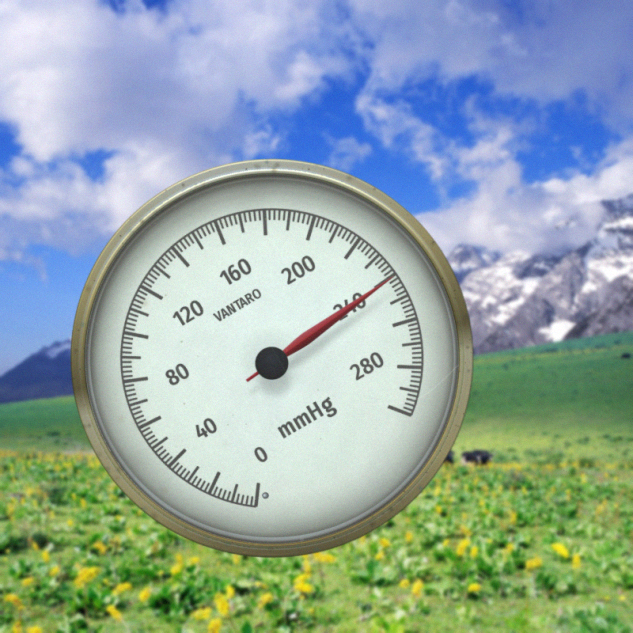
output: 240 mmHg
